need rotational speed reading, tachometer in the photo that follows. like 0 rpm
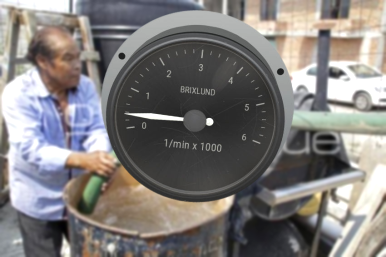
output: 400 rpm
